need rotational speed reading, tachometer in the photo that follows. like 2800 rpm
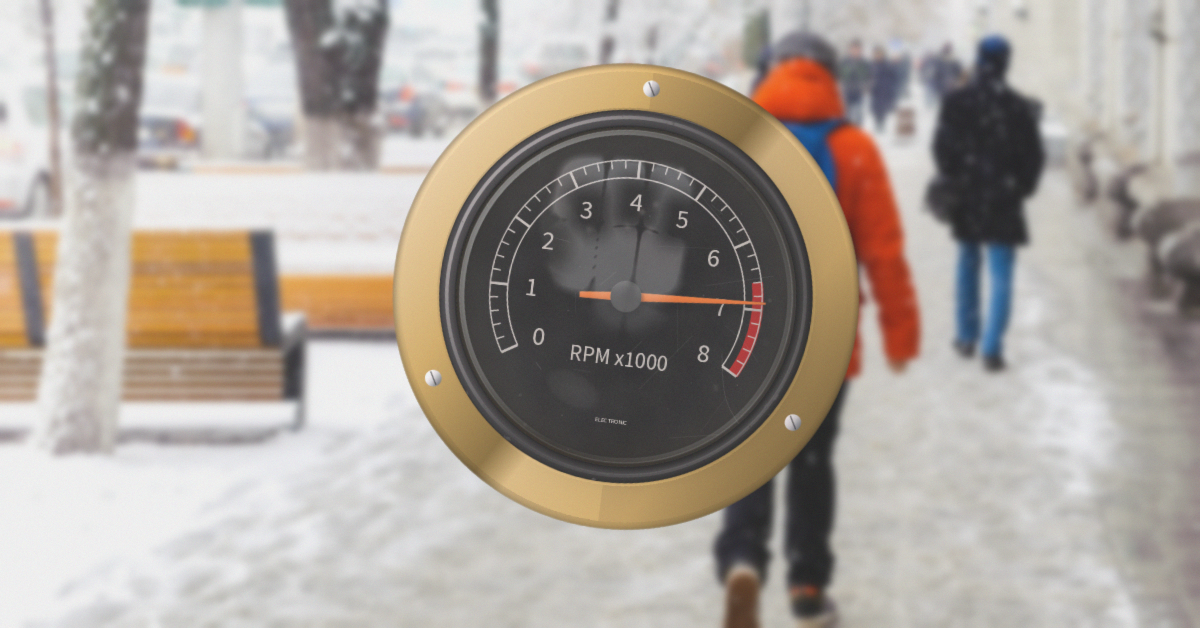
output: 6900 rpm
